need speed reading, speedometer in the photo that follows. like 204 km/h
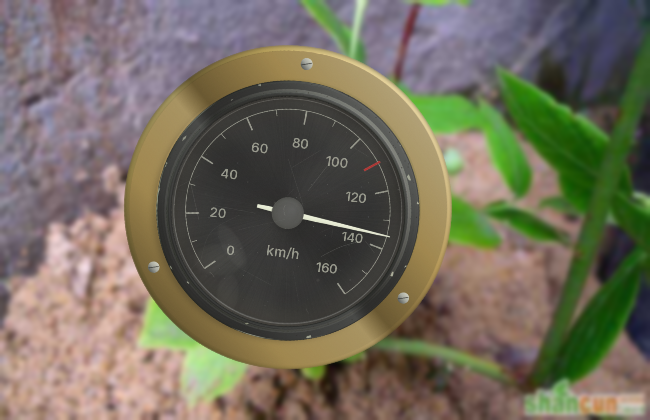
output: 135 km/h
